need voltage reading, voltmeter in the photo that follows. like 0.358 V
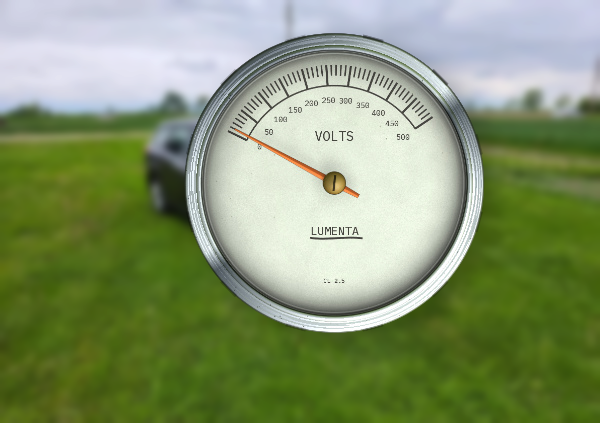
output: 10 V
